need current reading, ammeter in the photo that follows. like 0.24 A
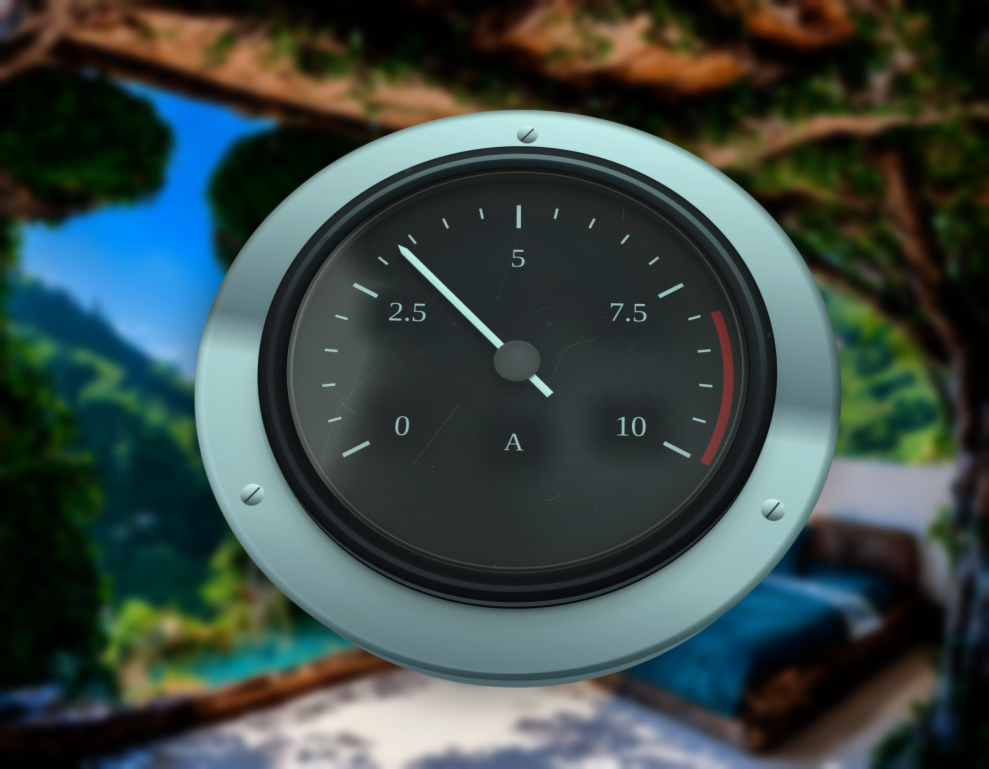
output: 3.25 A
